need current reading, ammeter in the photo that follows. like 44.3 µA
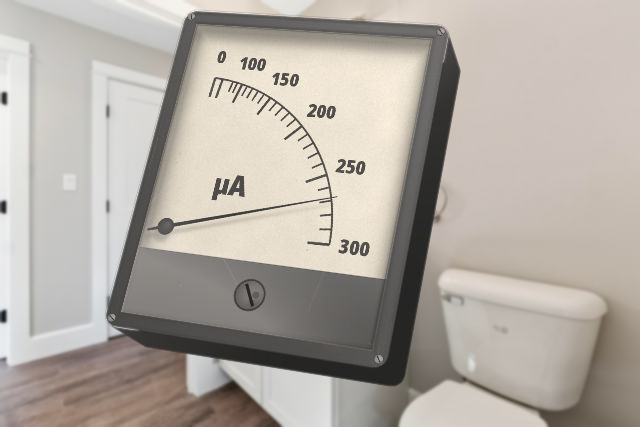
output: 270 µA
